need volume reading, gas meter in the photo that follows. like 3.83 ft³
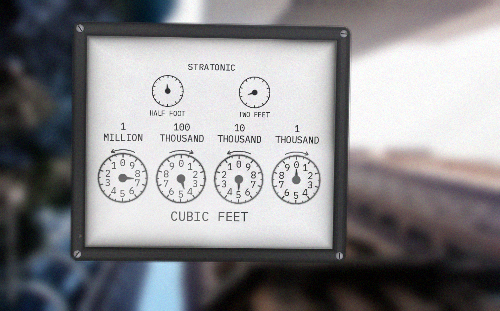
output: 745000 ft³
